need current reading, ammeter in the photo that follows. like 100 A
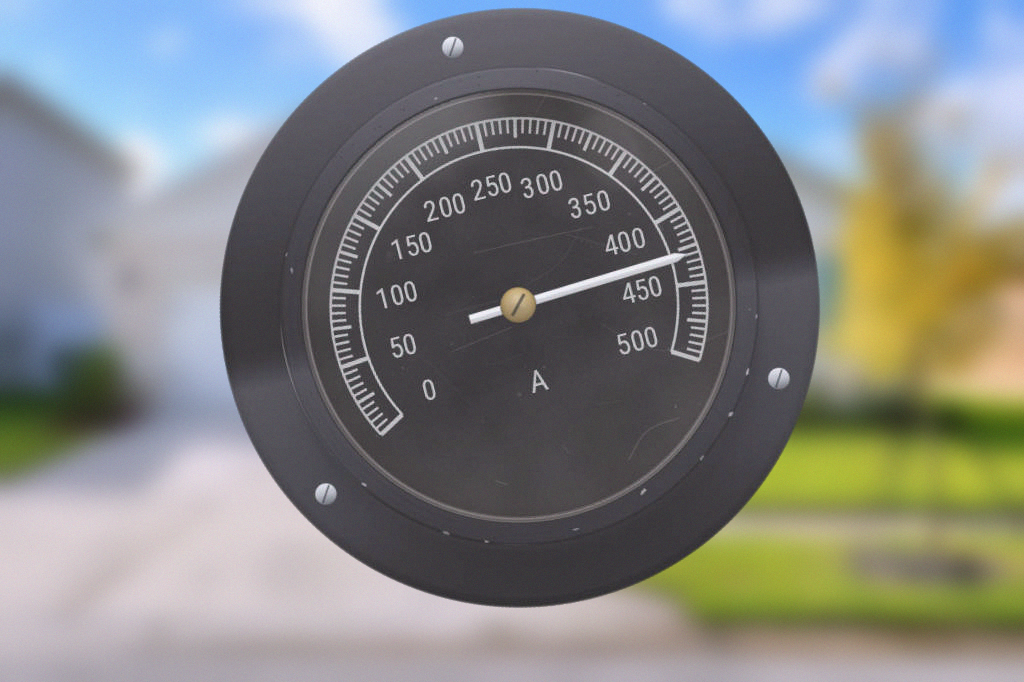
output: 430 A
